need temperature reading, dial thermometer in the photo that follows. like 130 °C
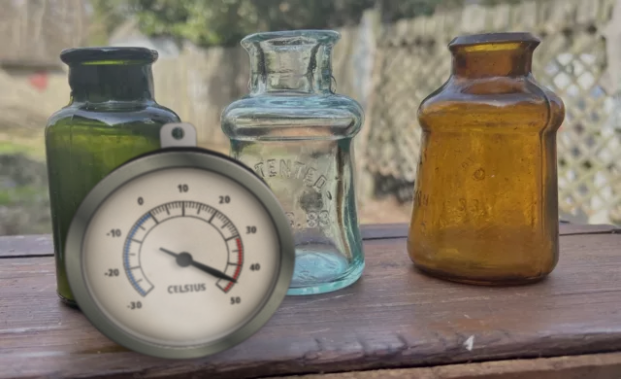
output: 45 °C
